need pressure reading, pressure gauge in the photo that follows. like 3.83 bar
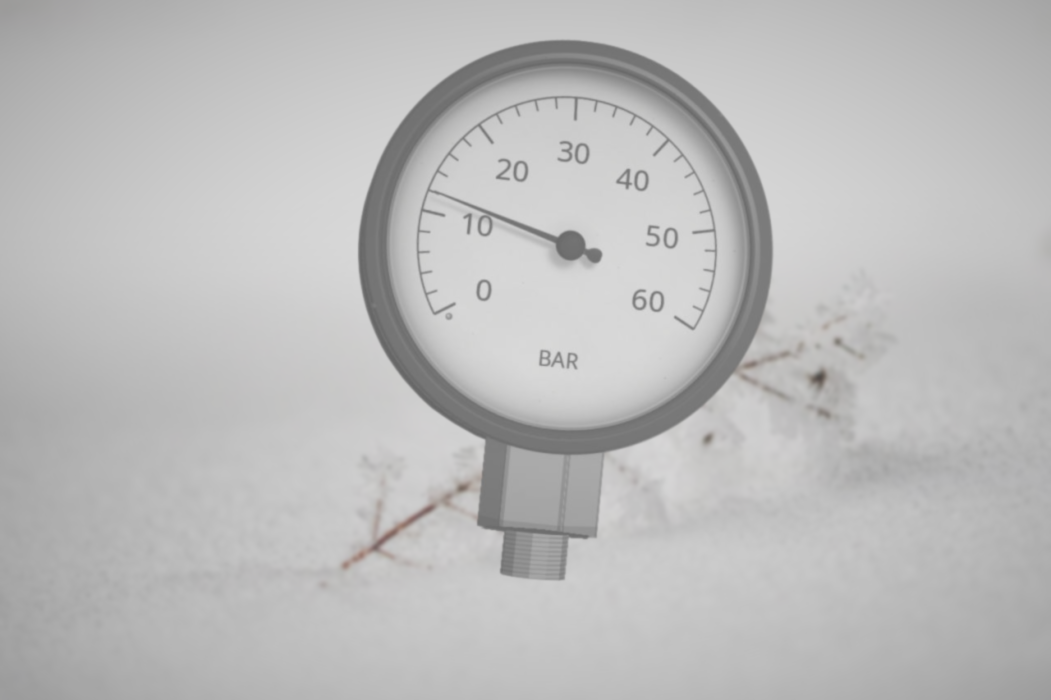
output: 12 bar
